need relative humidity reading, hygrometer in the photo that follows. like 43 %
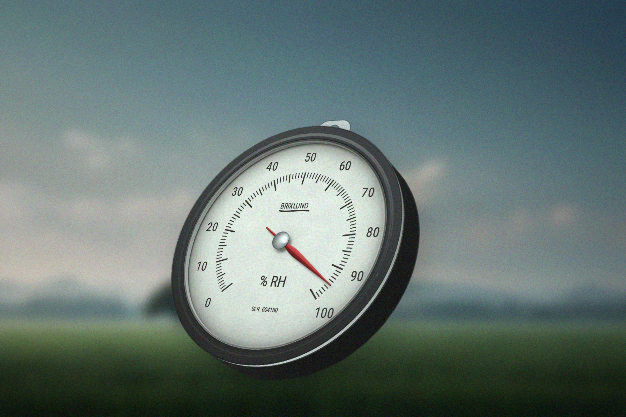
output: 95 %
